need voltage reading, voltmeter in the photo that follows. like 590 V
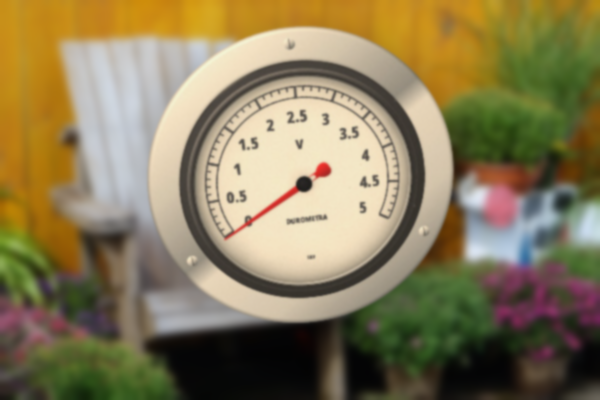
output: 0 V
